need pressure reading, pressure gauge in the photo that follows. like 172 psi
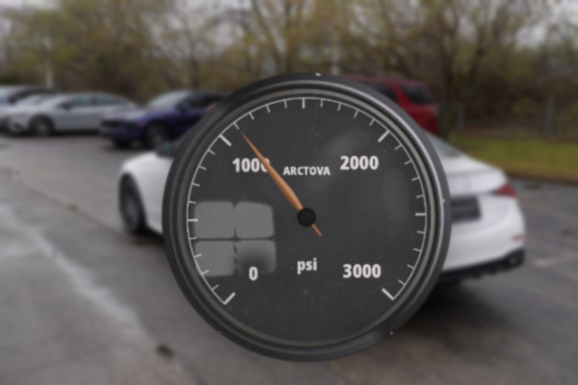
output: 1100 psi
